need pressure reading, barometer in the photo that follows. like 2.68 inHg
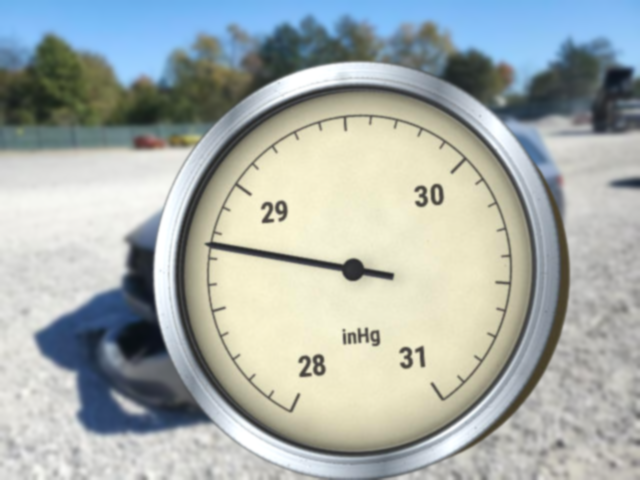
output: 28.75 inHg
